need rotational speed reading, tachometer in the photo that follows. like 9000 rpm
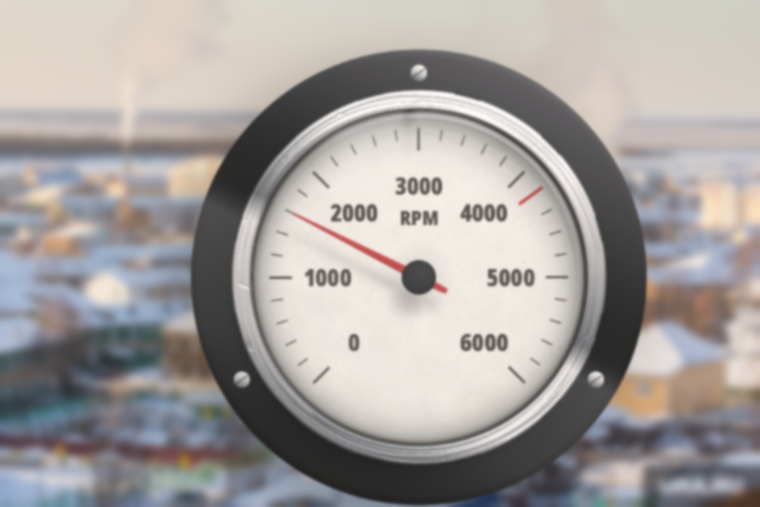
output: 1600 rpm
